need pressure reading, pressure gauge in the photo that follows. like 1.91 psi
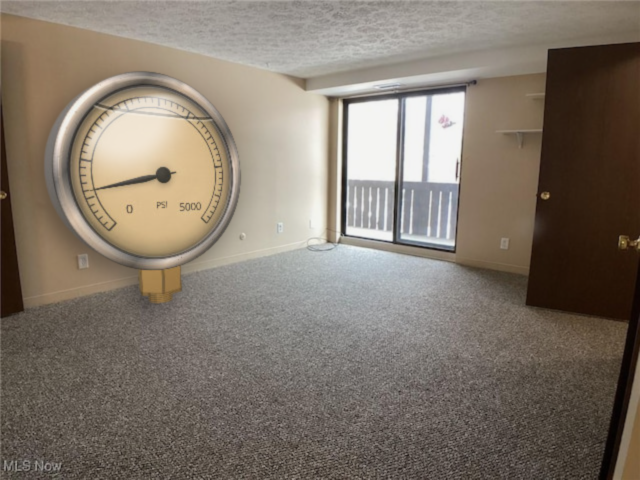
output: 600 psi
